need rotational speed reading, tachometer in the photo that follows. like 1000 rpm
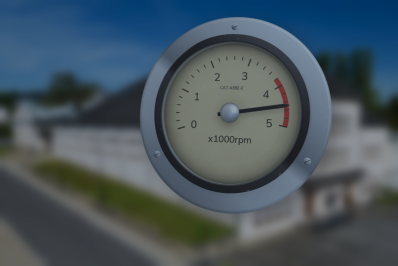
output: 4500 rpm
